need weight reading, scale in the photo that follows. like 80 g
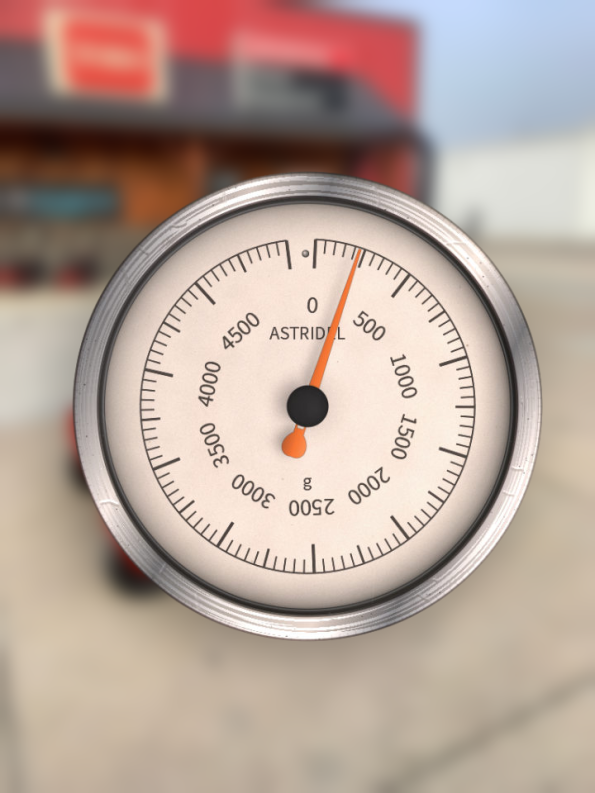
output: 225 g
